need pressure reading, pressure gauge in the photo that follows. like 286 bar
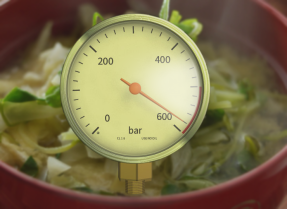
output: 580 bar
